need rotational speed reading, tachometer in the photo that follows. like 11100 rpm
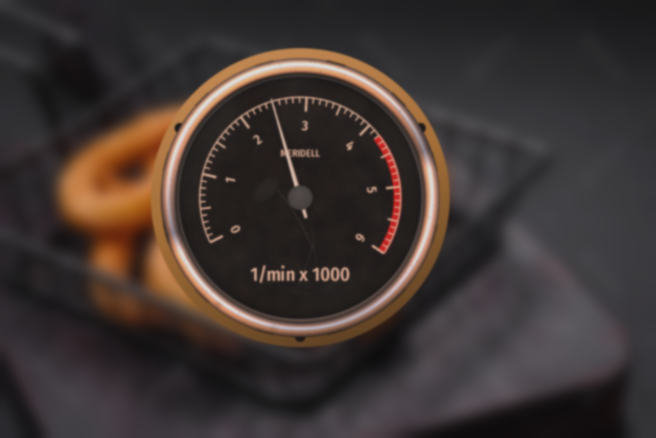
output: 2500 rpm
